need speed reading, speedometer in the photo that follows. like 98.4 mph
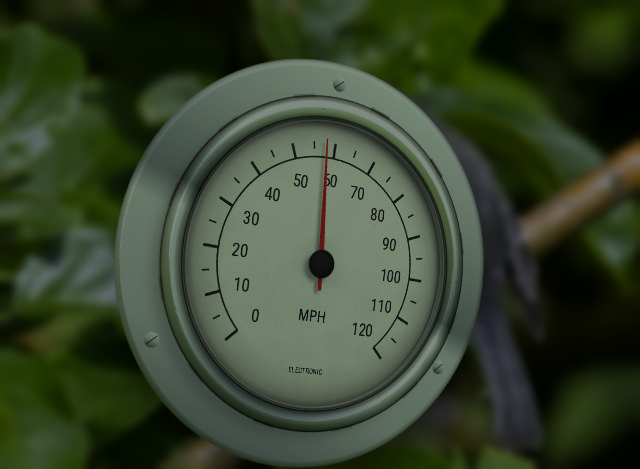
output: 57.5 mph
